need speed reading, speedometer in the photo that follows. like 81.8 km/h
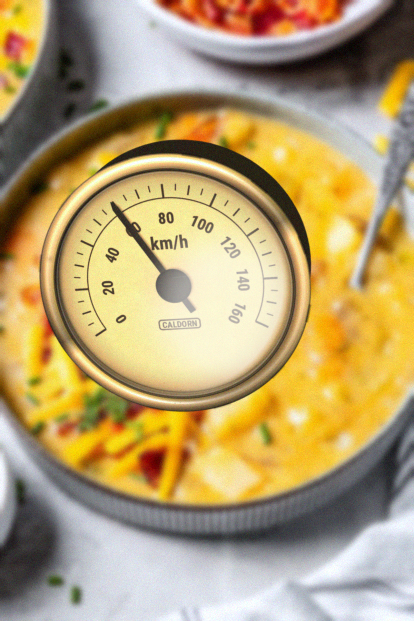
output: 60 km/h
